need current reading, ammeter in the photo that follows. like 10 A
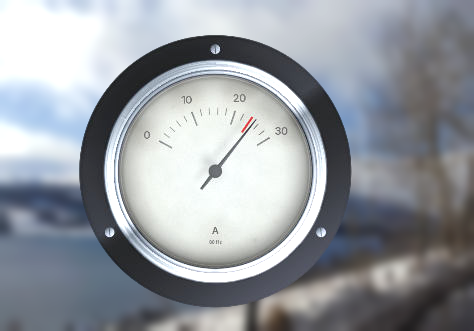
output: 25 A
